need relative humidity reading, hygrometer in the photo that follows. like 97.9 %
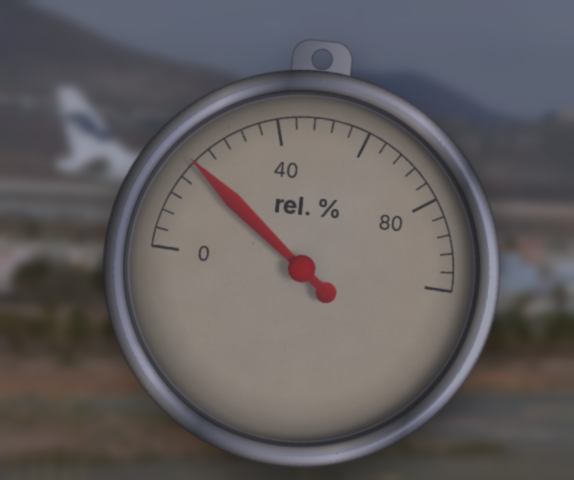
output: 20 %
